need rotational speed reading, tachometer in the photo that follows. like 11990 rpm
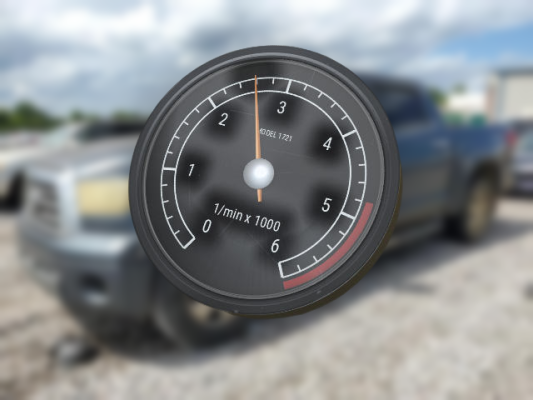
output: 2600 rpm
